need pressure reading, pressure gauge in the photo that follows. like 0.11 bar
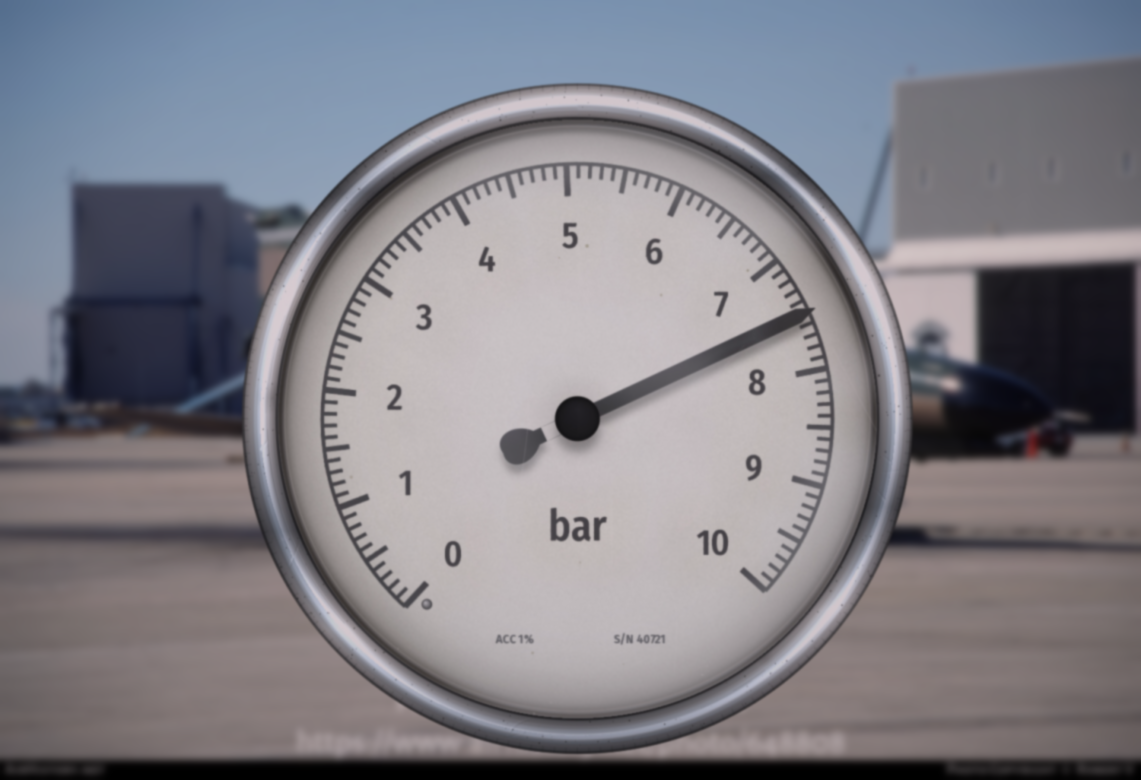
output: 7.5 bar
